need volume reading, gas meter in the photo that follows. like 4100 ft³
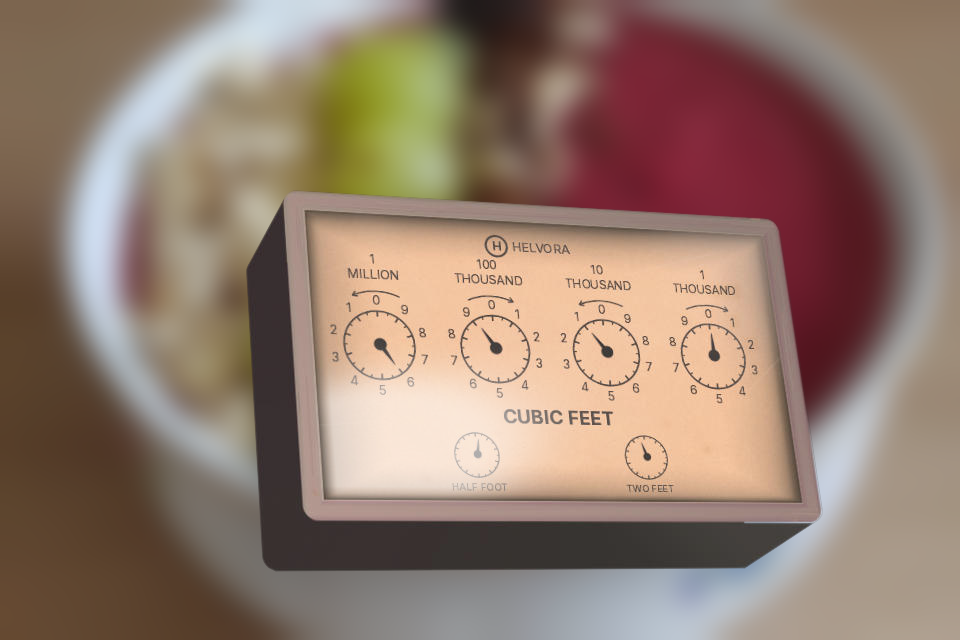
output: 591000 ft³
